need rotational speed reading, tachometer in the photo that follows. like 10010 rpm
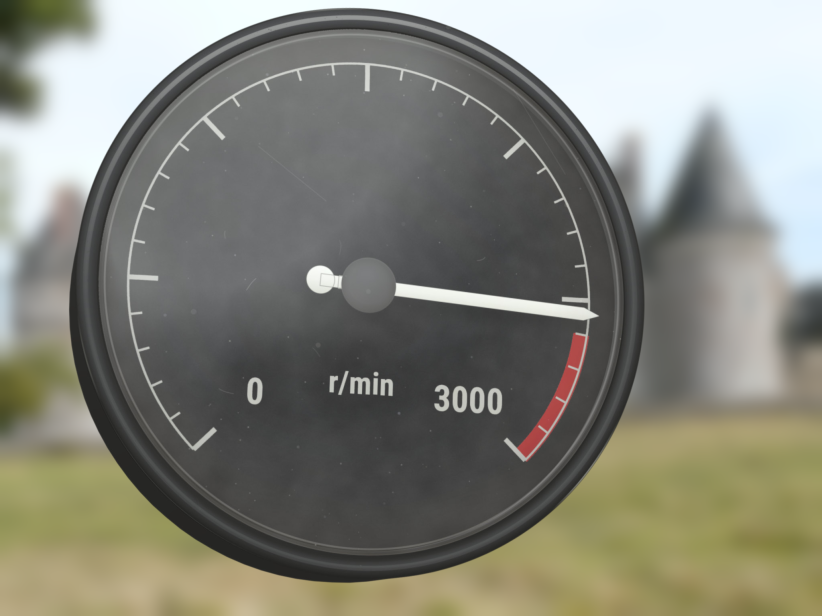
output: 2550 rpm
